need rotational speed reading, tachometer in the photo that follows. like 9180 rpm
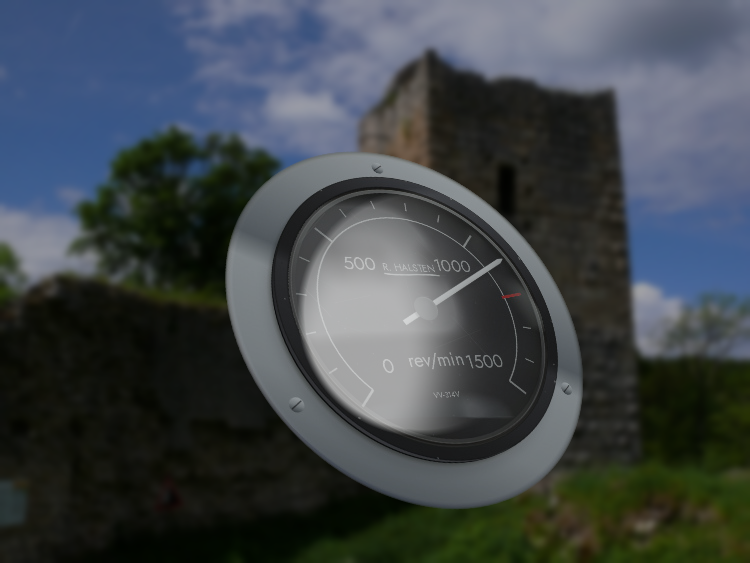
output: 1100 rpm
